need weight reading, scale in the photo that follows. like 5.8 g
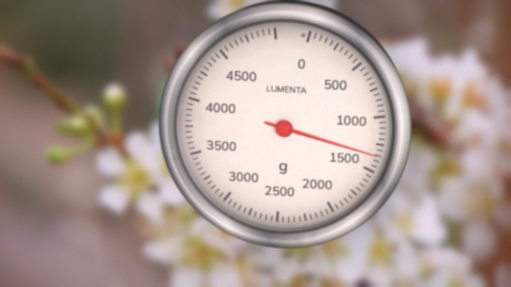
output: 1350 g
